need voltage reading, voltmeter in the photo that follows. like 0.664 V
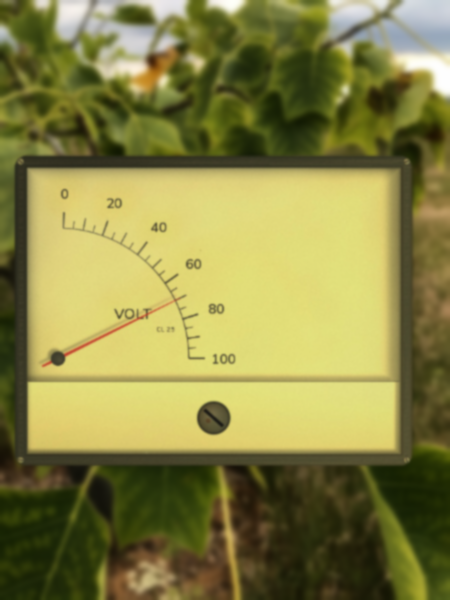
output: 70 V
